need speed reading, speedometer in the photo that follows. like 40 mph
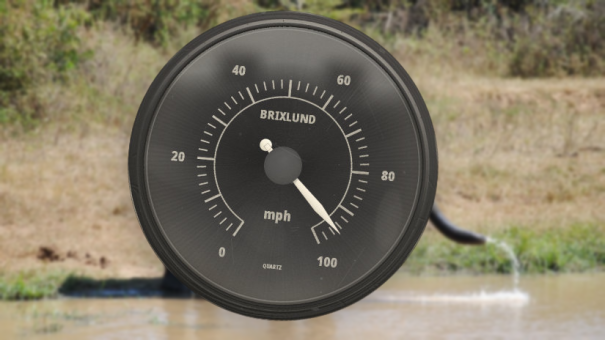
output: 95 mph
